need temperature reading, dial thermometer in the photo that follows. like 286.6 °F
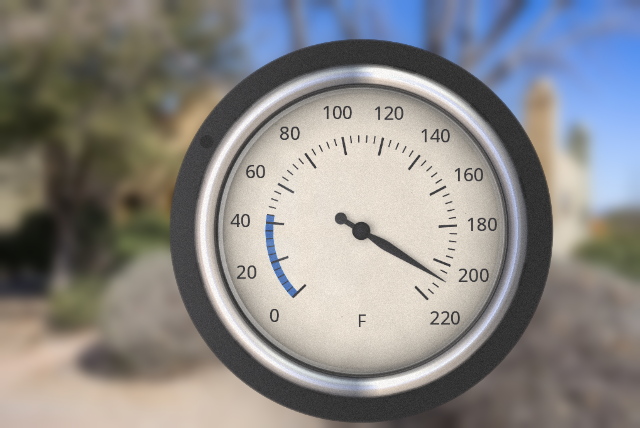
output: 208 °F
